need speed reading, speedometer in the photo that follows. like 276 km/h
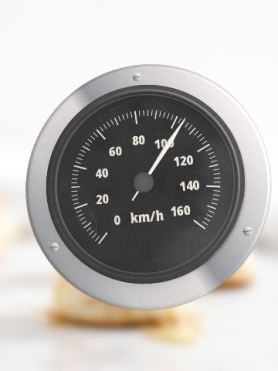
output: 104 km/h
